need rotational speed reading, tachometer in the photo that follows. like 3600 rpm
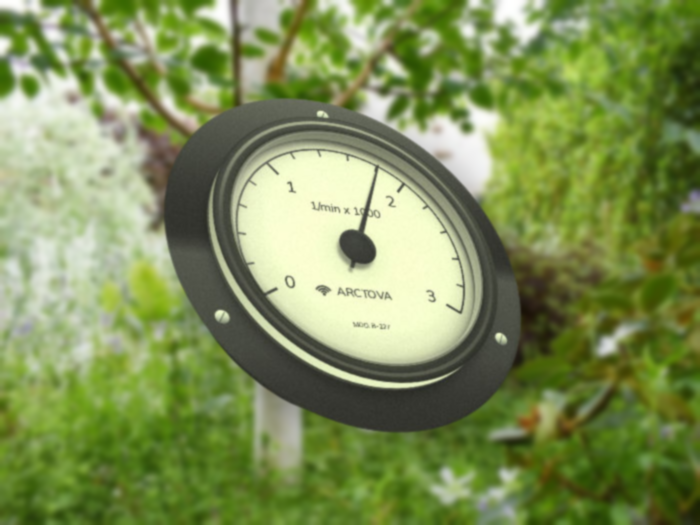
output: 1800 rpm
